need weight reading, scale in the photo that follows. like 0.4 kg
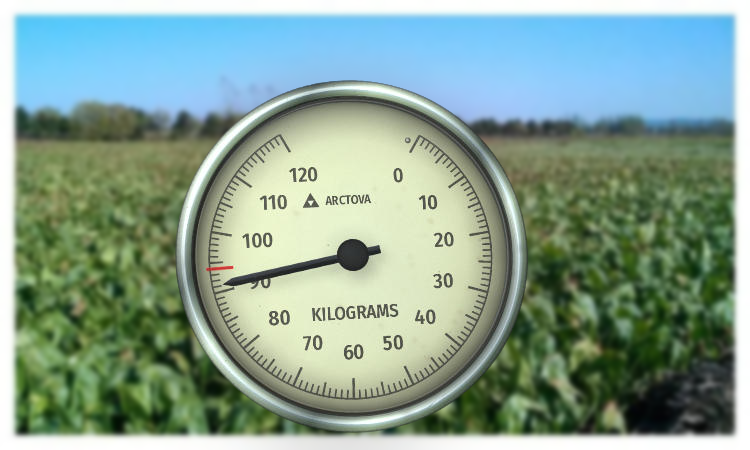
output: 91 kg
